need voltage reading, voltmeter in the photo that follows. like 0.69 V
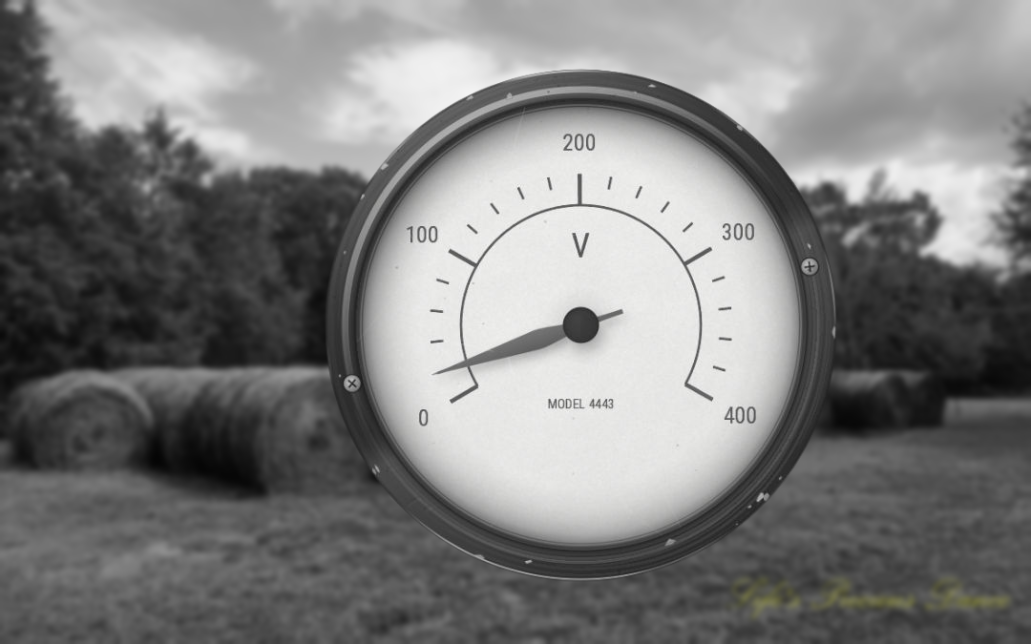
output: 20 V
